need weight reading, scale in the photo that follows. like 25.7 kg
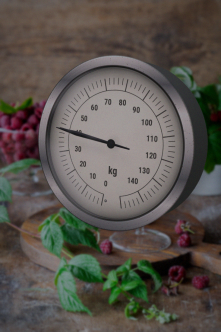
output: 40 kg
